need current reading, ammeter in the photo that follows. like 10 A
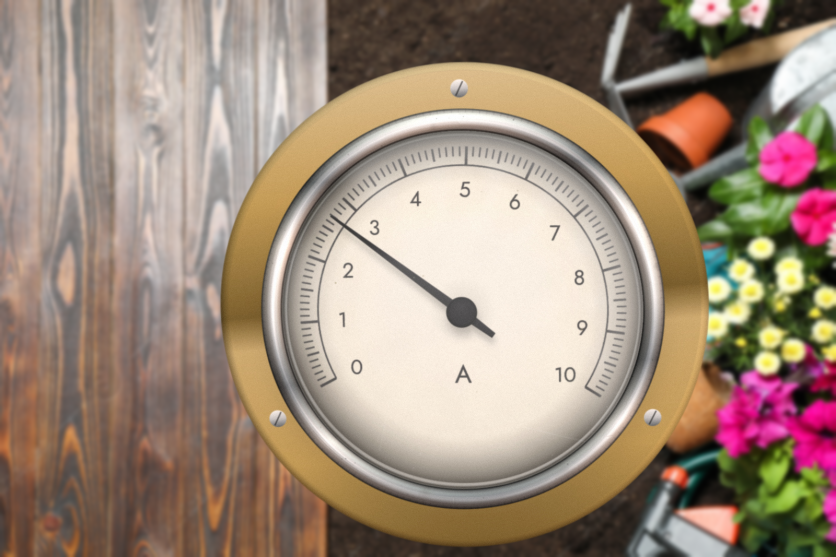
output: 2.7 A
